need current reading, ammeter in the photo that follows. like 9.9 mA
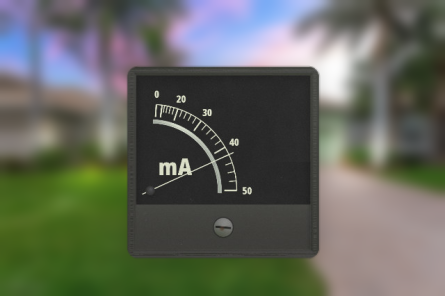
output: 42 mA
